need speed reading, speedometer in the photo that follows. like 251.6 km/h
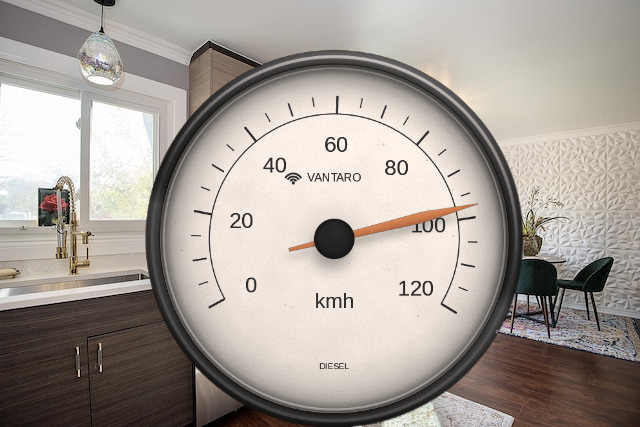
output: 97.5 km/h
